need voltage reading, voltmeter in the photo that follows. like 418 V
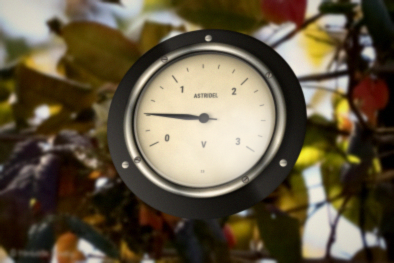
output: 0.4 V
